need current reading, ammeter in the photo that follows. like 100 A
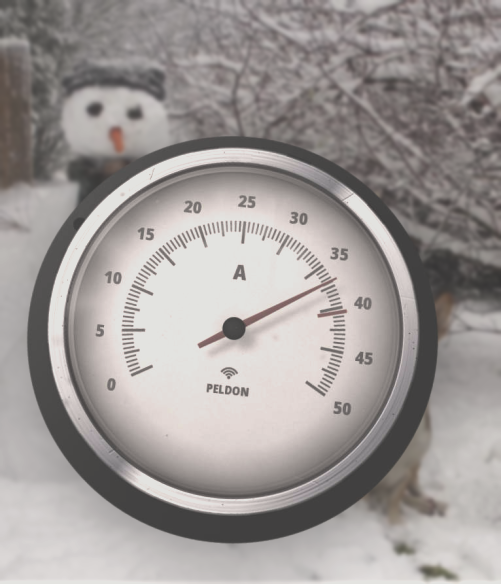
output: 37 A
